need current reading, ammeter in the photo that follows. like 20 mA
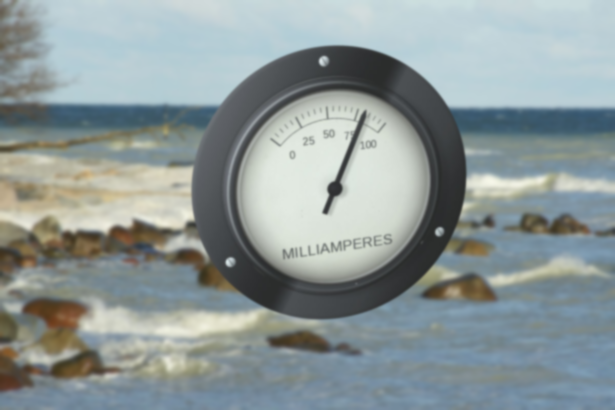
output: 80 mA
